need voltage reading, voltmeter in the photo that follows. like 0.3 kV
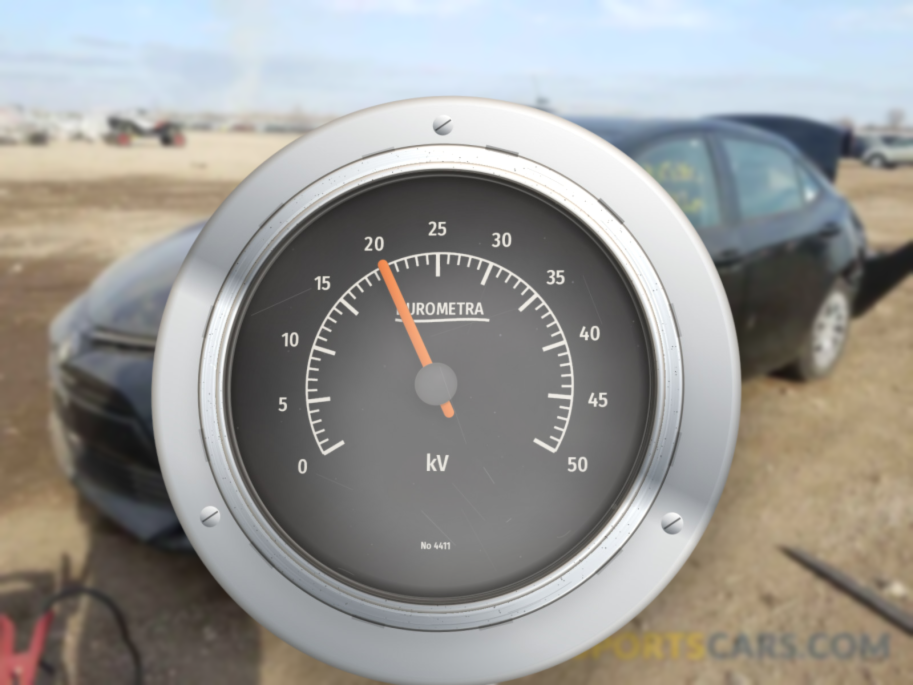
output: 20 kV
